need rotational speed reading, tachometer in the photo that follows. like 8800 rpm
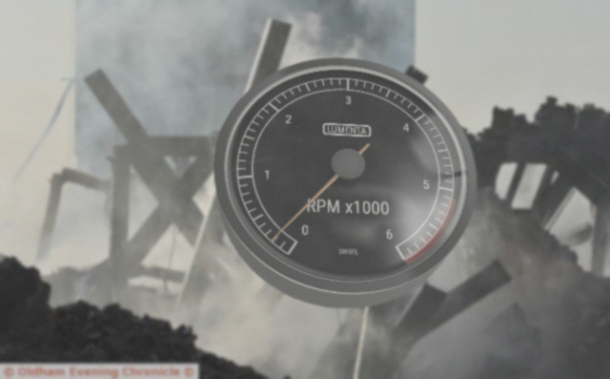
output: 200 rpm
